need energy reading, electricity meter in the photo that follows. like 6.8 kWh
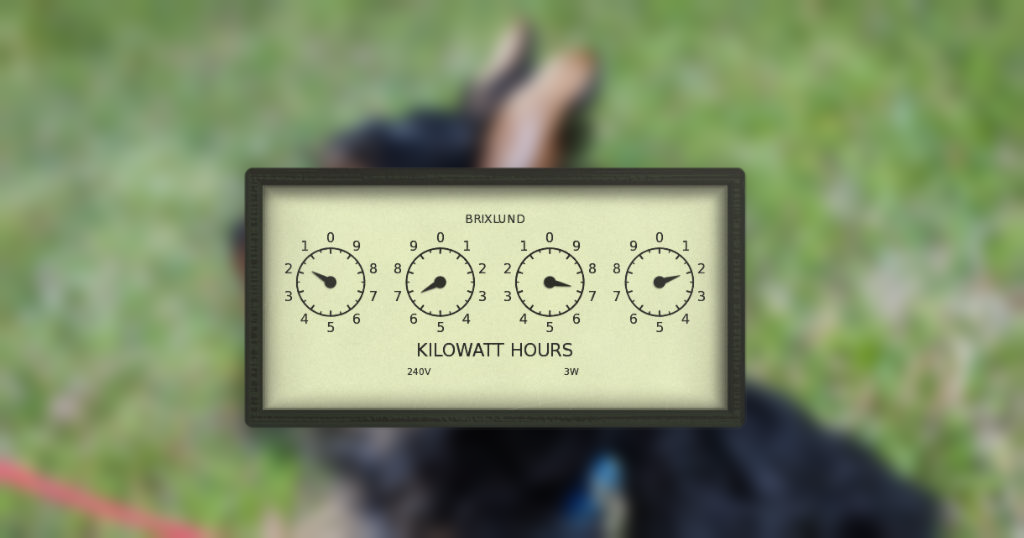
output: 1672 kWh
